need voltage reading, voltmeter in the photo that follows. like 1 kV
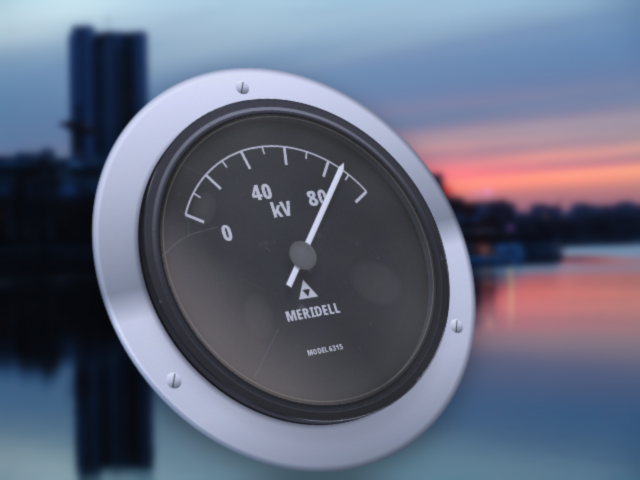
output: 85 kV
